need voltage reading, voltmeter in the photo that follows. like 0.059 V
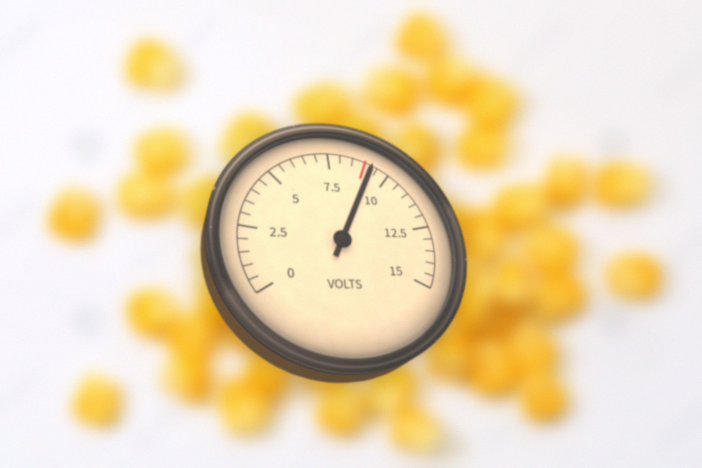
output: 9.25 V
